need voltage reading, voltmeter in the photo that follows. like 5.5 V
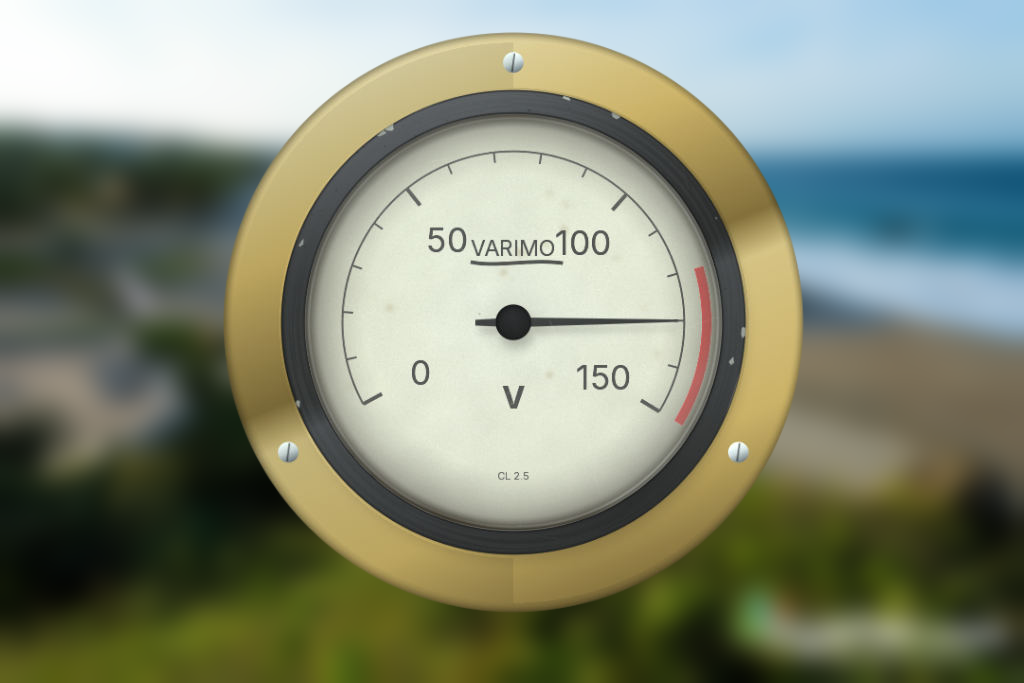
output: 130 V
